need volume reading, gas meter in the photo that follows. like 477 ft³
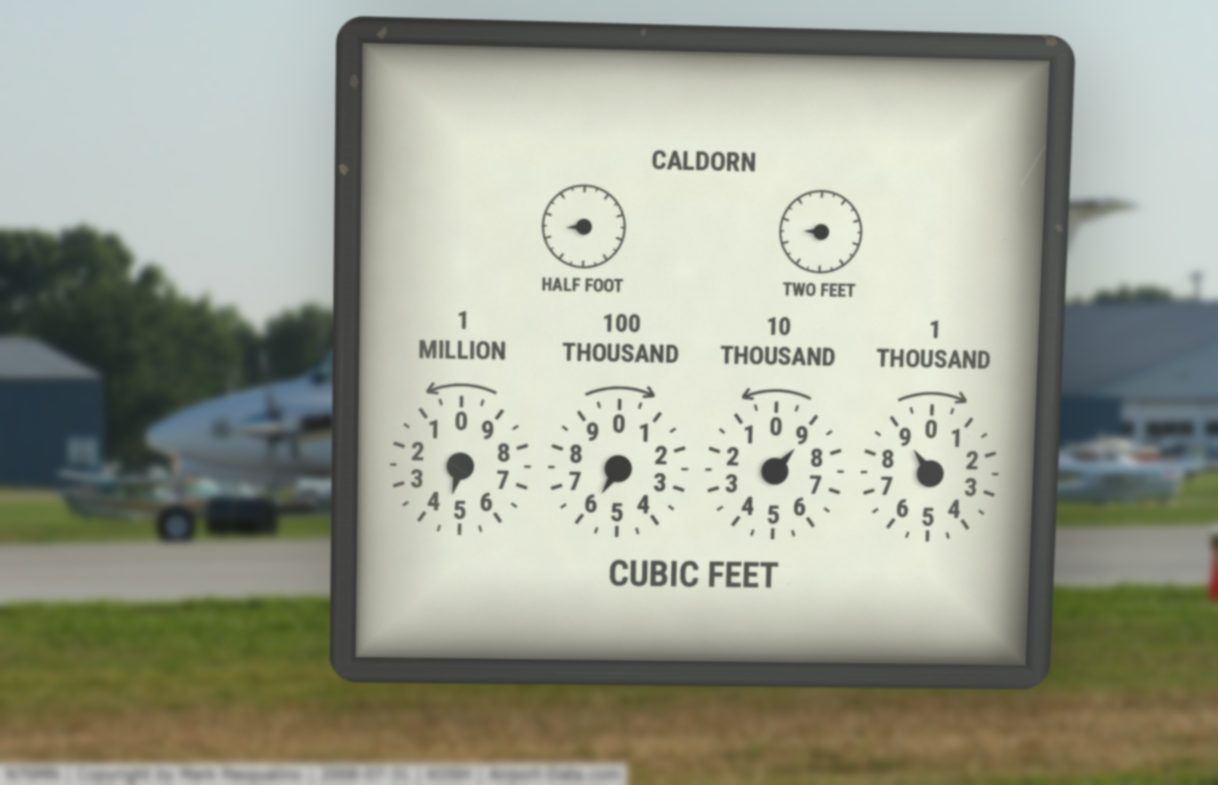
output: 458900 ft³
